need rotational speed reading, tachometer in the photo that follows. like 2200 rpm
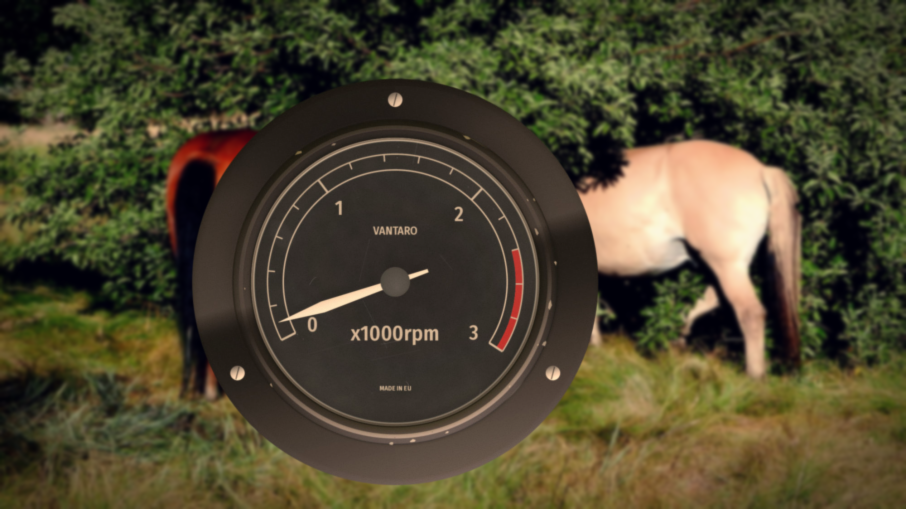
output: 100 rpm
